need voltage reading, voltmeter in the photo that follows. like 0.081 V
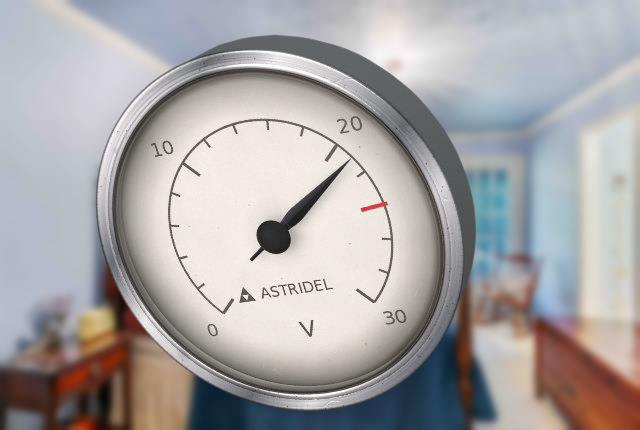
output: 21 V
